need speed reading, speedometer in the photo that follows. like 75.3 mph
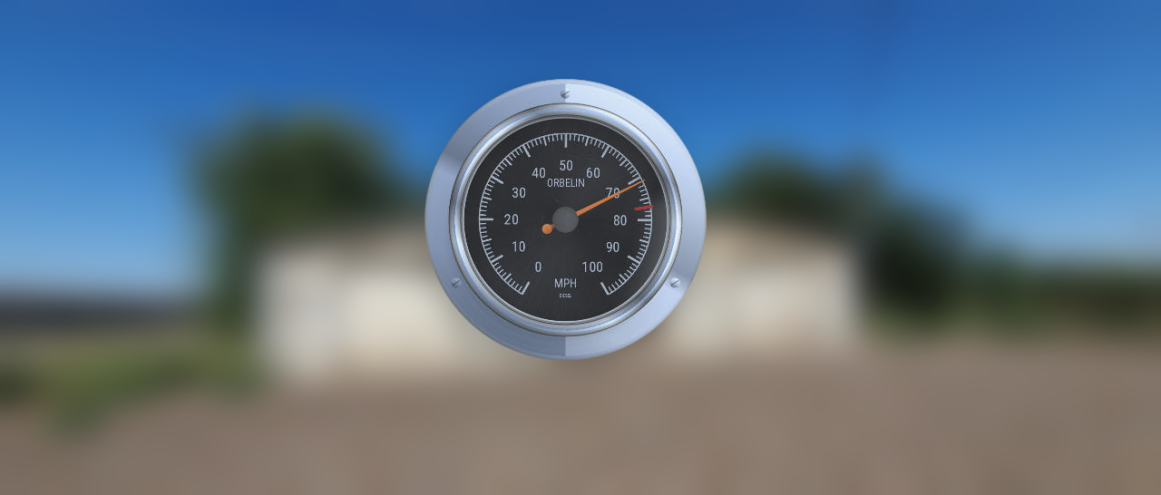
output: 71 mph
